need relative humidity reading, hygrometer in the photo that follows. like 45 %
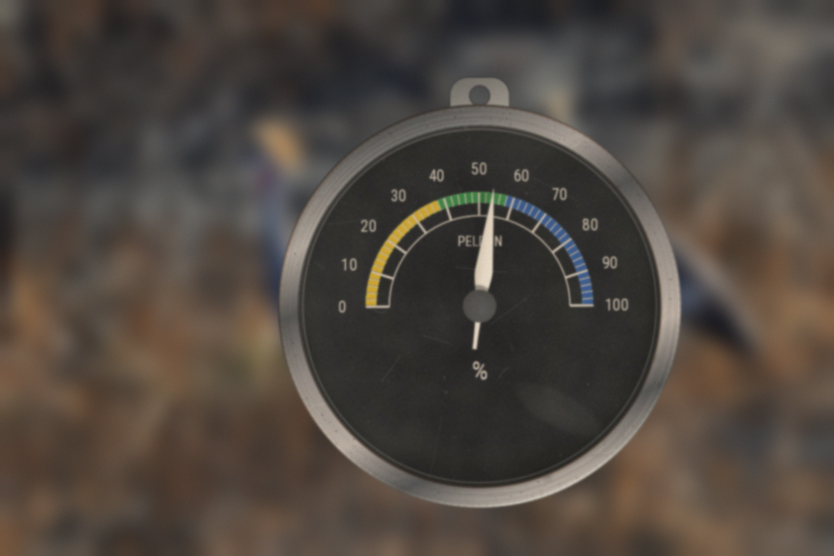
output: 54 %
